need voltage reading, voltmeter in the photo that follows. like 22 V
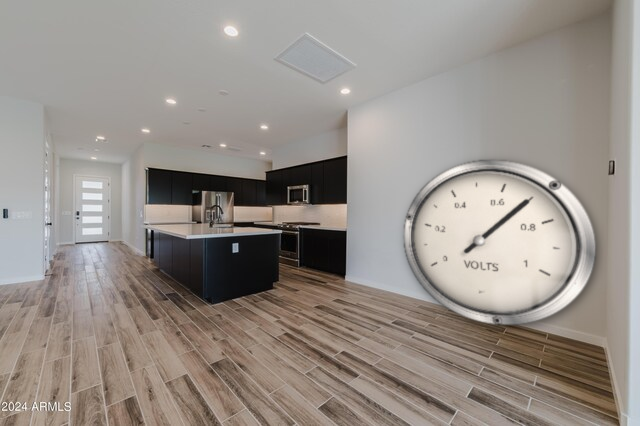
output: 0.7 V
